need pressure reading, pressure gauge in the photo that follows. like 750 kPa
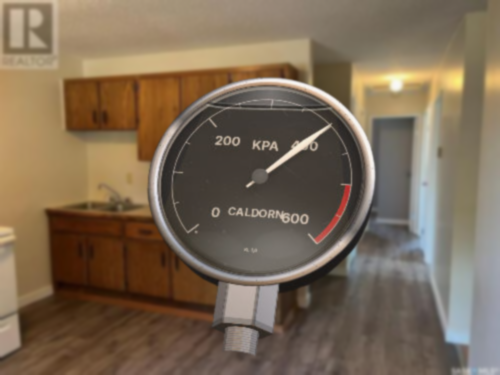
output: 400 kPa
